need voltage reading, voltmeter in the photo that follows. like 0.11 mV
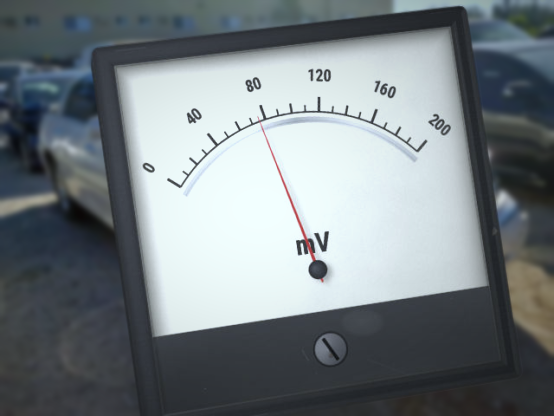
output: 75 mV
